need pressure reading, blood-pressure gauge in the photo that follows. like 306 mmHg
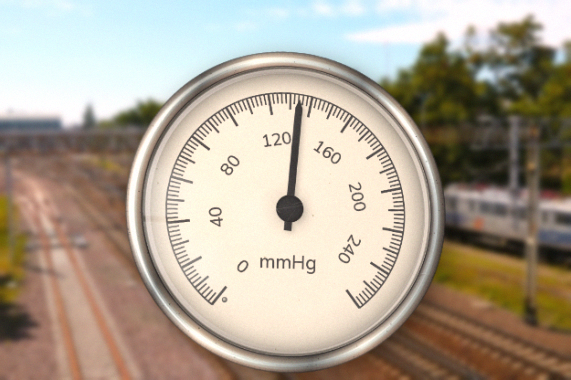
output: 134 mmHg
